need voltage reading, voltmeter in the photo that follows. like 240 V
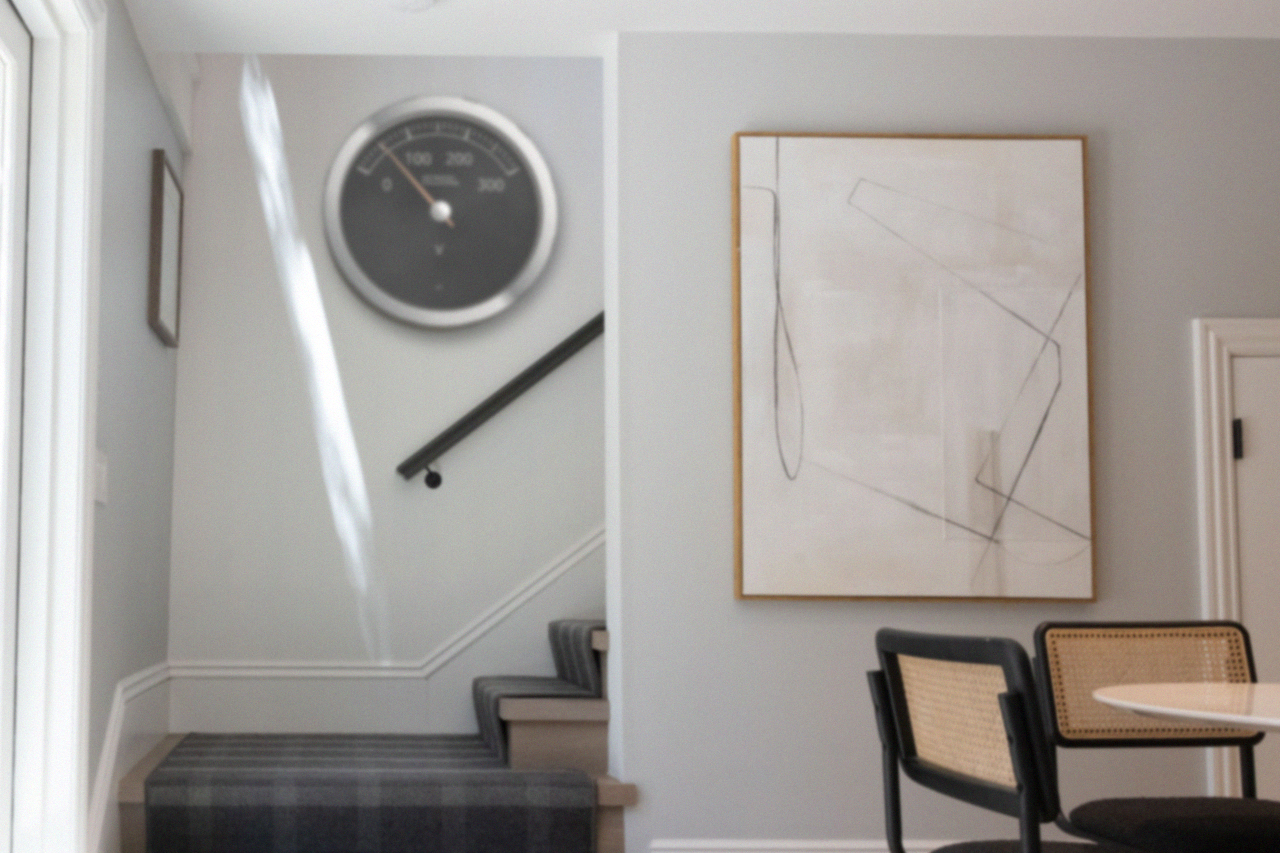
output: 50 V
